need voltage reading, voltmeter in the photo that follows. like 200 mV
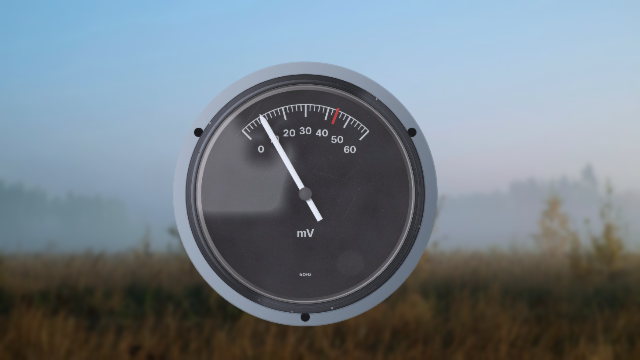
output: 10 mV
